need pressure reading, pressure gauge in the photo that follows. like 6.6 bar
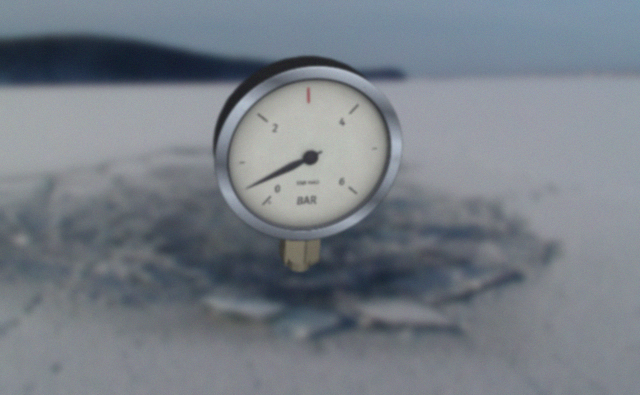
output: 0.5 bar
